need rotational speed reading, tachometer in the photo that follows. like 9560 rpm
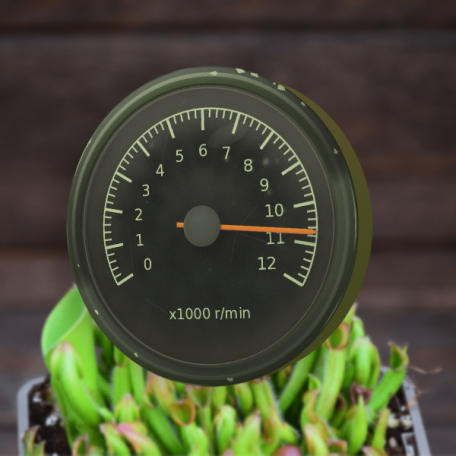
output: 10700 rpm
